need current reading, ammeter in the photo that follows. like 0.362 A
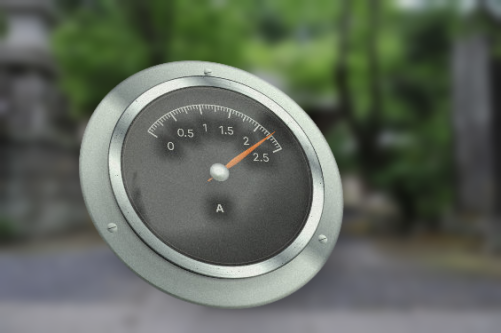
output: 2.25 A
